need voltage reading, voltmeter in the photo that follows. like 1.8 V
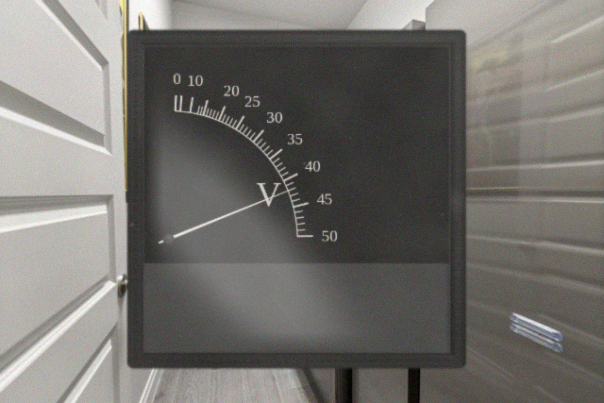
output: 42 V
